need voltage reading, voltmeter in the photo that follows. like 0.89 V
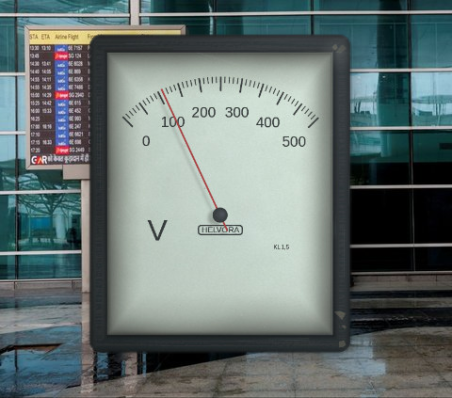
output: 110 V
